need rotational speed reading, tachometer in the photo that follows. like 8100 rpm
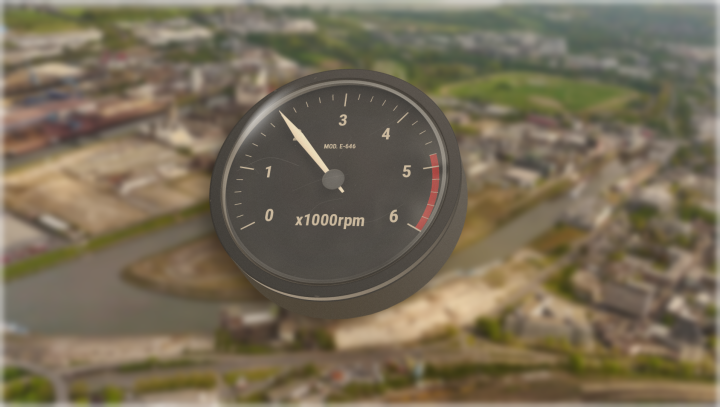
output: 2000 rpm
